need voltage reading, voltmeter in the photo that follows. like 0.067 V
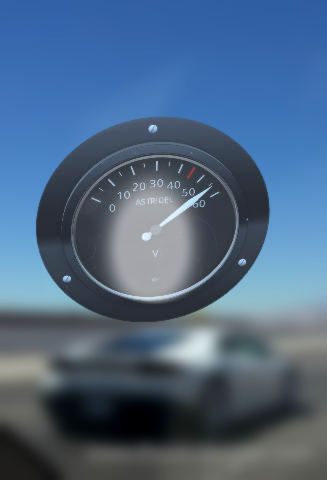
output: 55 V
